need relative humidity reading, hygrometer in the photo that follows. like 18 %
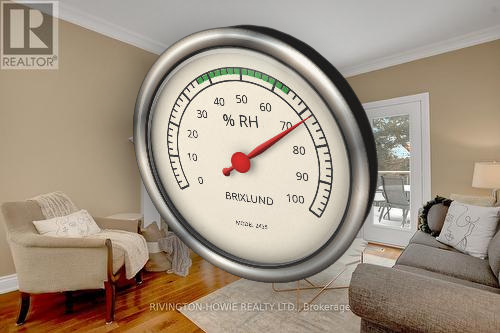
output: 72 %
